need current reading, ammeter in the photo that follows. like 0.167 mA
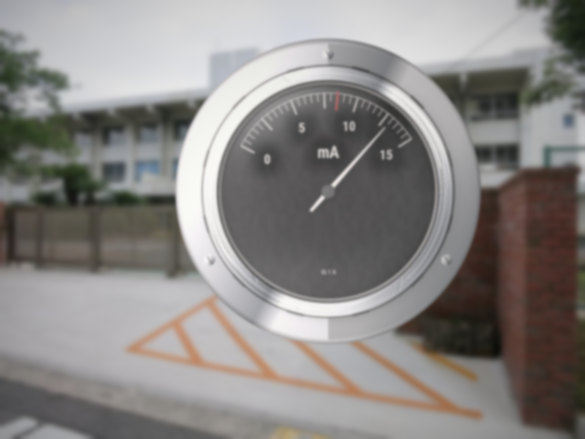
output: 13 mA
